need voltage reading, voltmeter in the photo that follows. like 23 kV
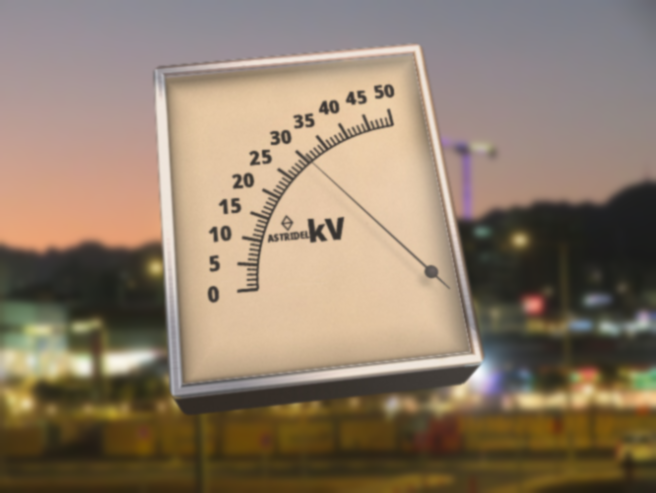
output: 30 kV
